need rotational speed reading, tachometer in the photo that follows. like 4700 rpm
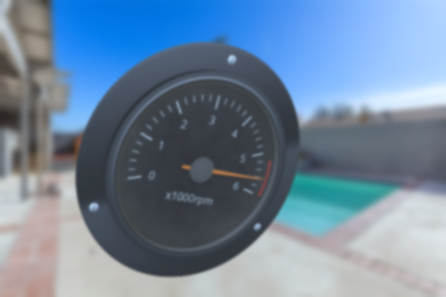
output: 5600 rpm
